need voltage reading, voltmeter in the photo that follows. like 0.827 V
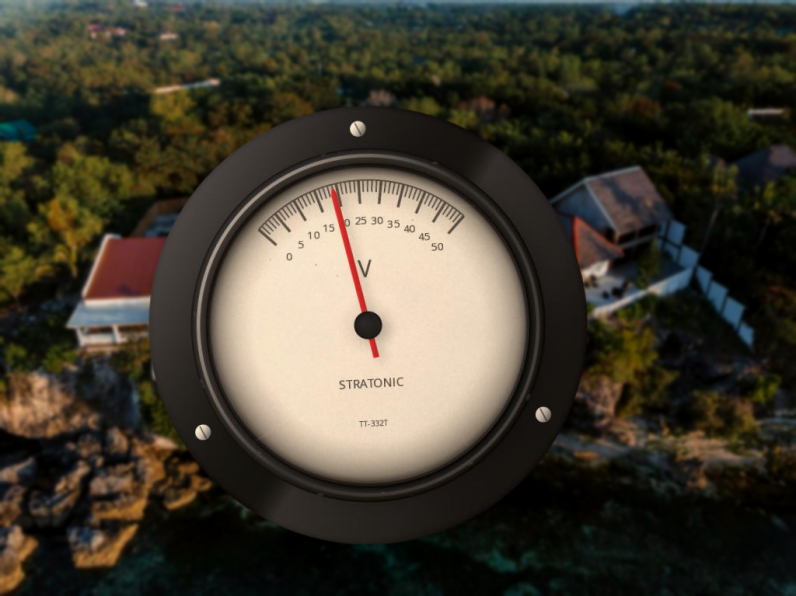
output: 19 V
